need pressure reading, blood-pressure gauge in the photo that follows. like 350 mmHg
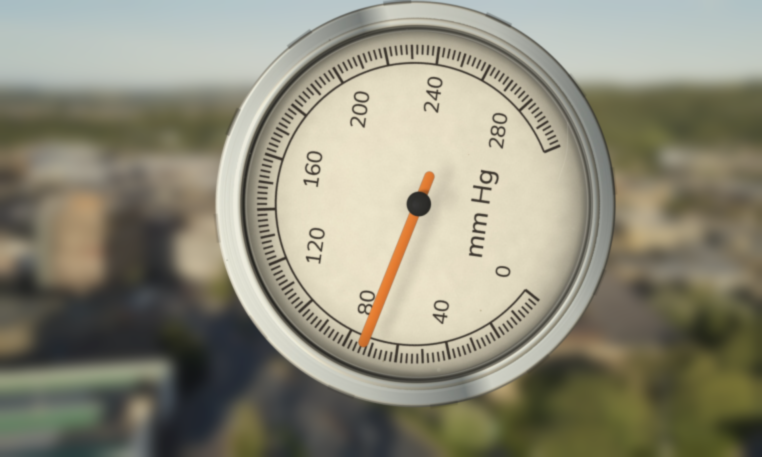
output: 74 mmHg
